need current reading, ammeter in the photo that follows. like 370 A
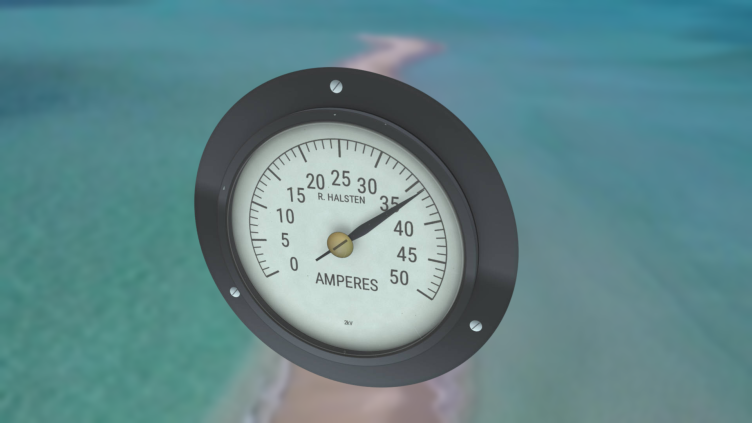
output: 36 A
